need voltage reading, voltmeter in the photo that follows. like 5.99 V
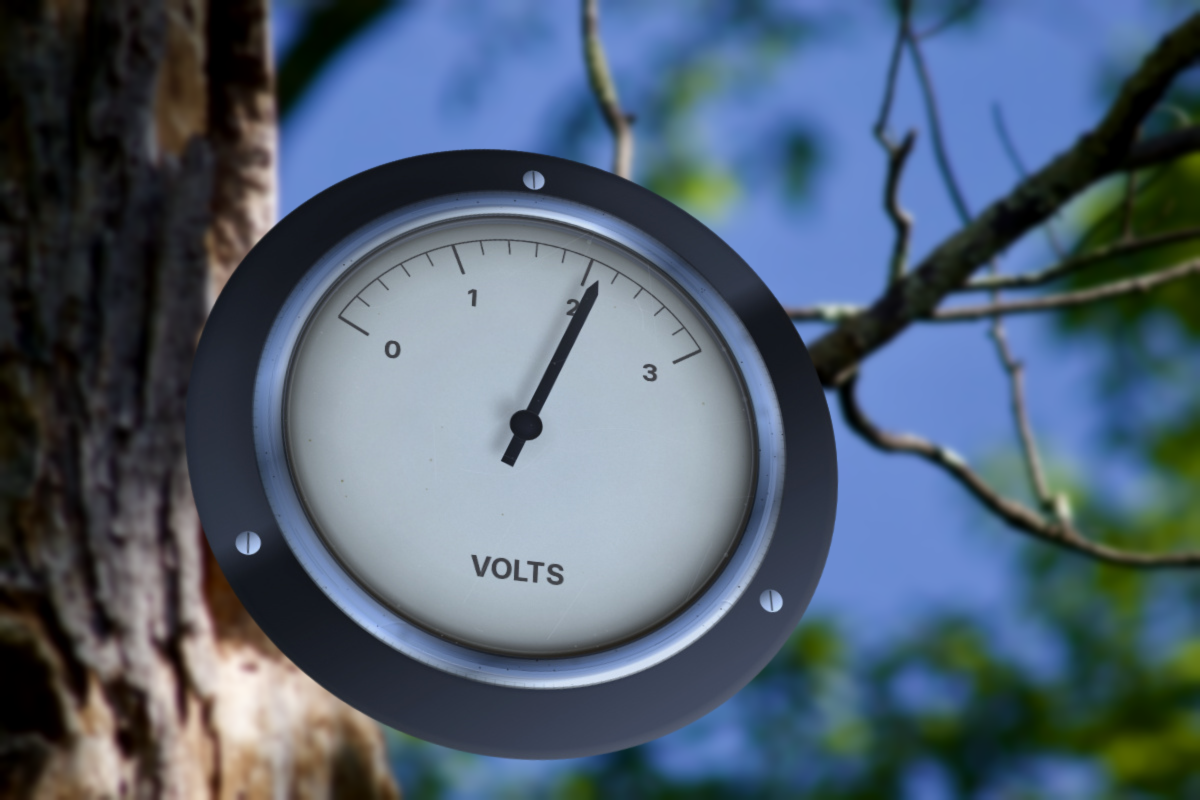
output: 2.1 V
